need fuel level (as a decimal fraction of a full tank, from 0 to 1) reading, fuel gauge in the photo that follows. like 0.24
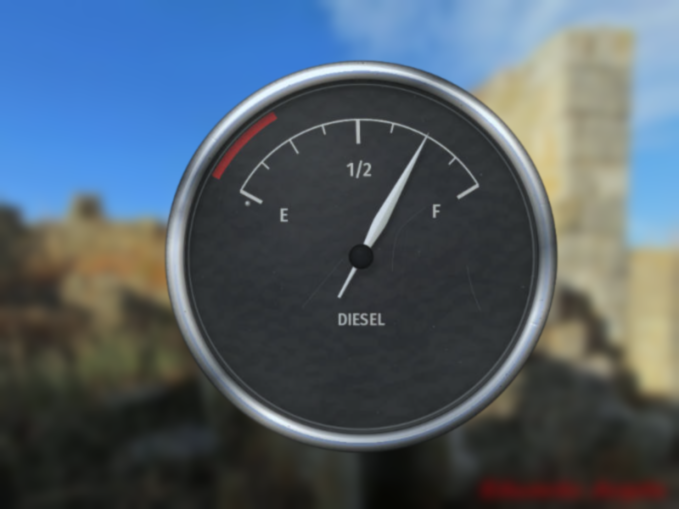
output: 0.75
